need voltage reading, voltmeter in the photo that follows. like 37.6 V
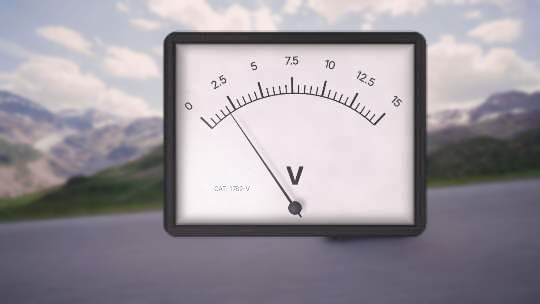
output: 2 V
